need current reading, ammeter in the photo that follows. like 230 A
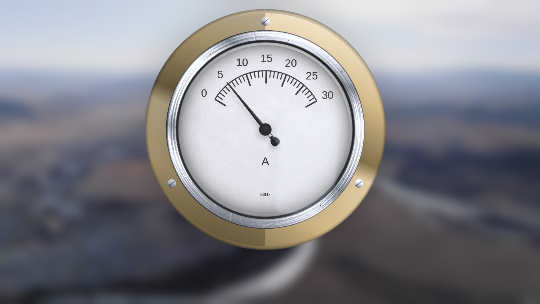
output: 5 A
